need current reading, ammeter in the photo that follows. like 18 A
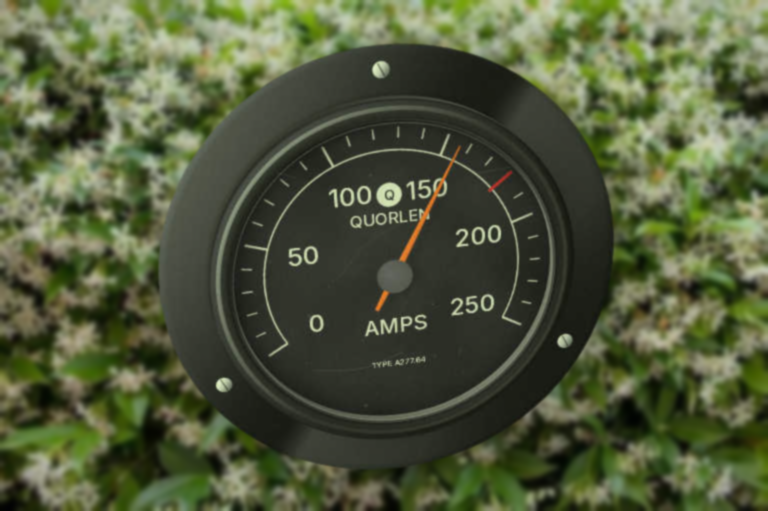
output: 155 A
